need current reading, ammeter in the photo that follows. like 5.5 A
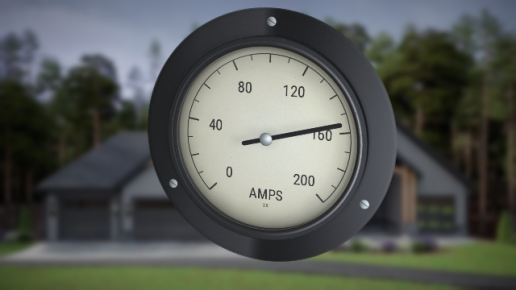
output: 155 A
